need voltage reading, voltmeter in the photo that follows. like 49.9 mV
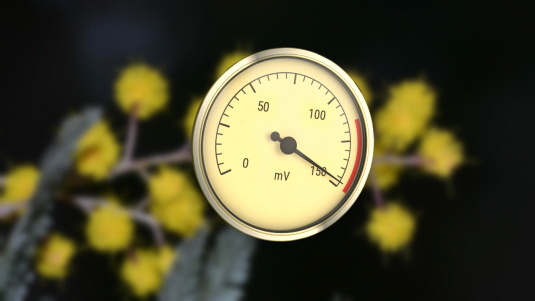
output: 147.5 mV
